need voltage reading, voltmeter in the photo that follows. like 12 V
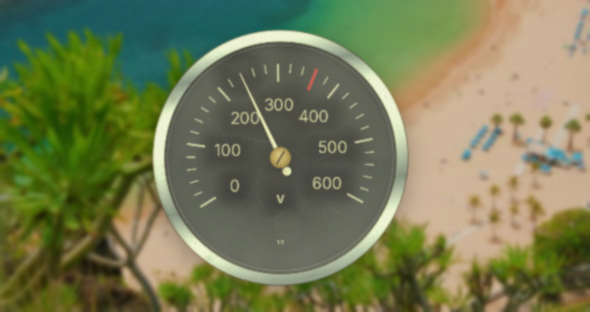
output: 240 V
